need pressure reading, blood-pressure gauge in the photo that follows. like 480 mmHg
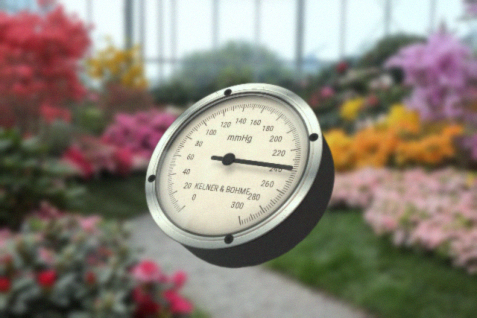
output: 240 mmHg
